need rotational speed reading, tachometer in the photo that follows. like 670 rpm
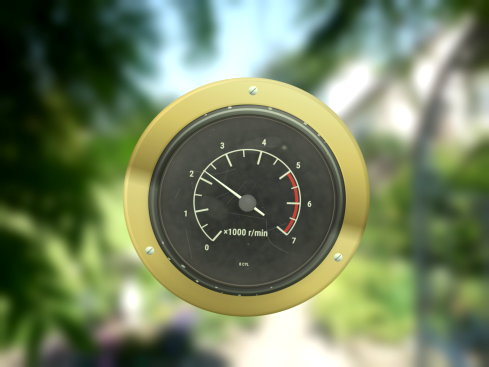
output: 2250 rpm
